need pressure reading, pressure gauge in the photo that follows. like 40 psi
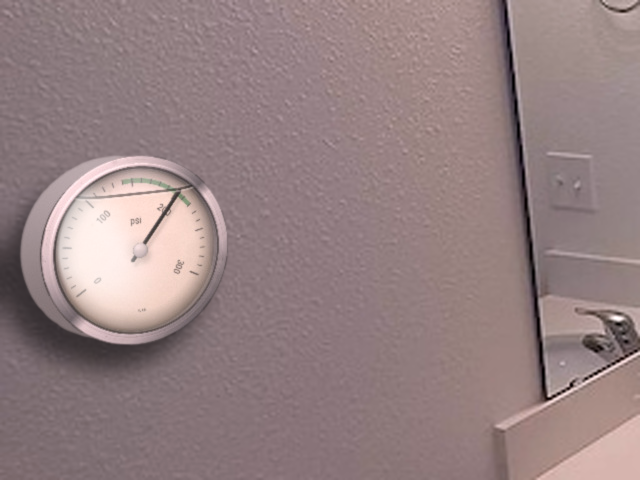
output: 200 psi
